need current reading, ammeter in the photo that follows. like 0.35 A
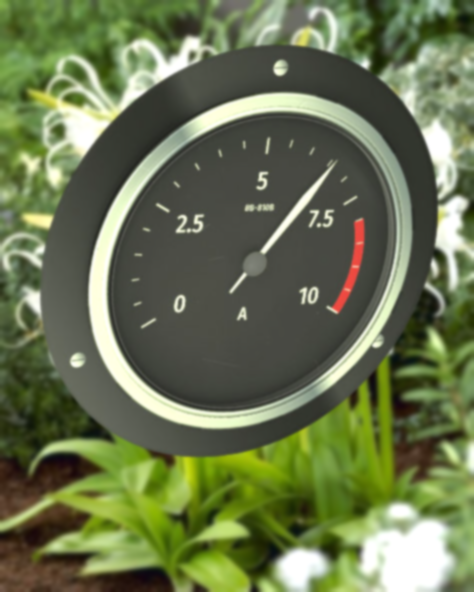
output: 6.5 A
